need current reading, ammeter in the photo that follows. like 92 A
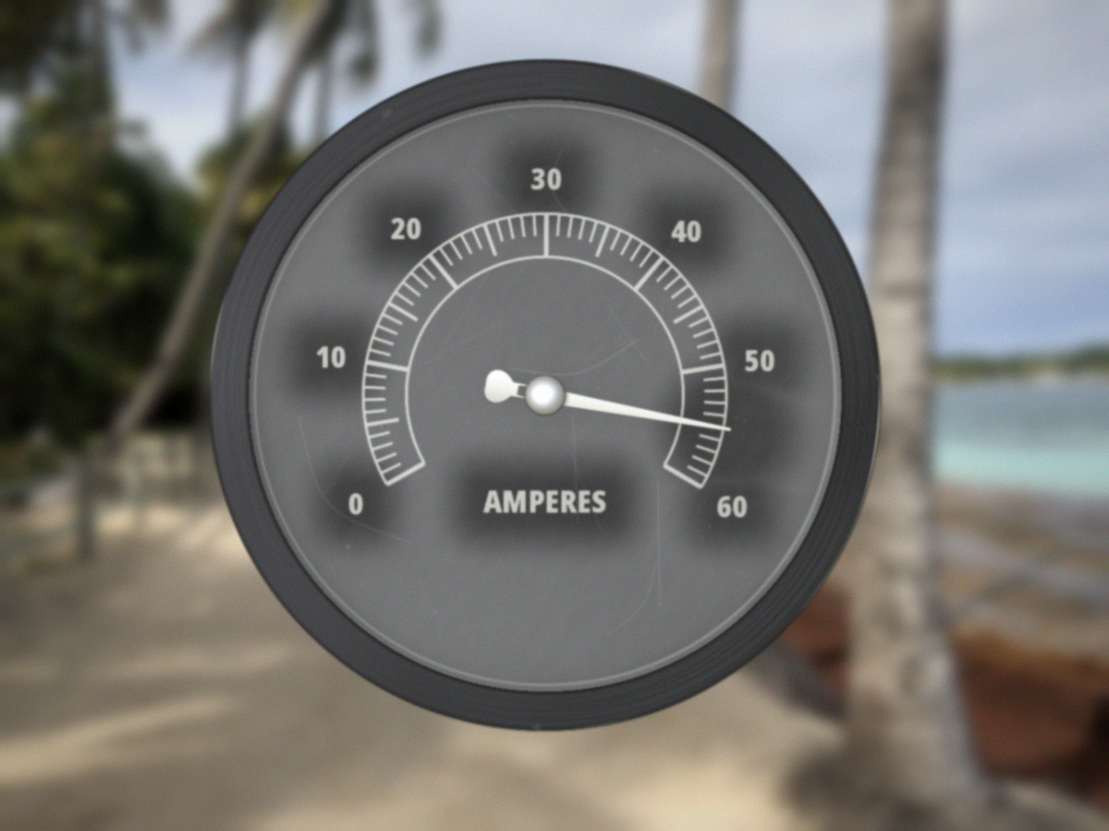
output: 55 A
